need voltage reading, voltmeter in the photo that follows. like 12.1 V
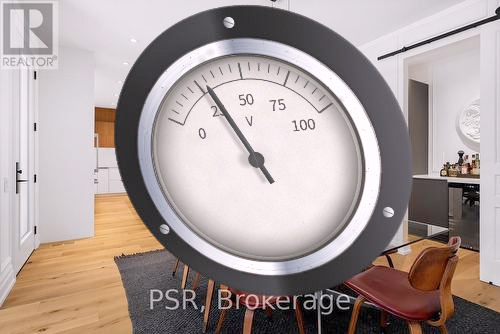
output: 30 V
